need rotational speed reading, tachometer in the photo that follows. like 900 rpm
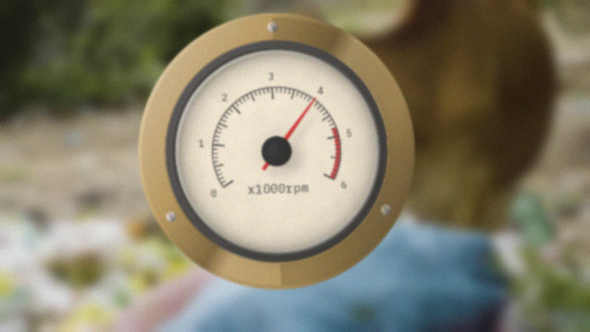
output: 4000 rpm
